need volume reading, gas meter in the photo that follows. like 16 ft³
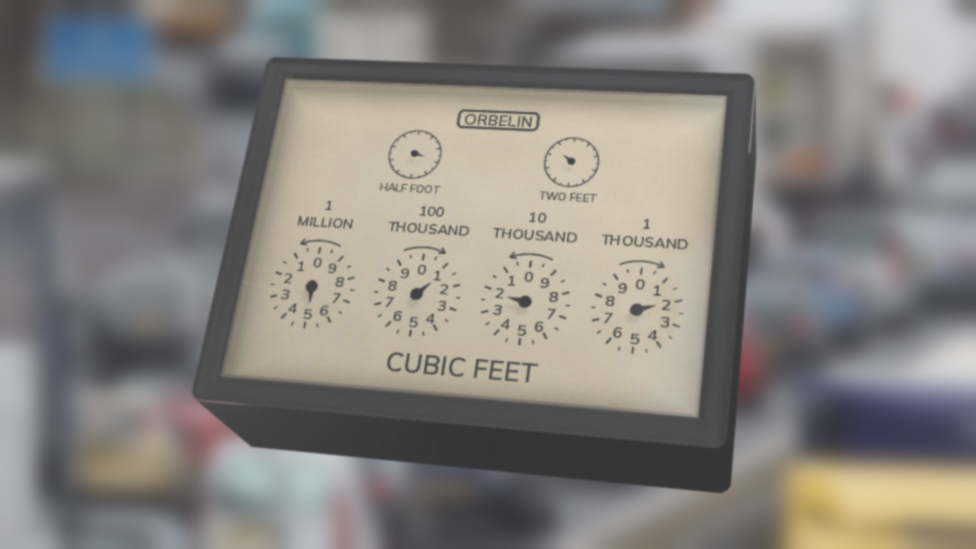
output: 512200 ft³
